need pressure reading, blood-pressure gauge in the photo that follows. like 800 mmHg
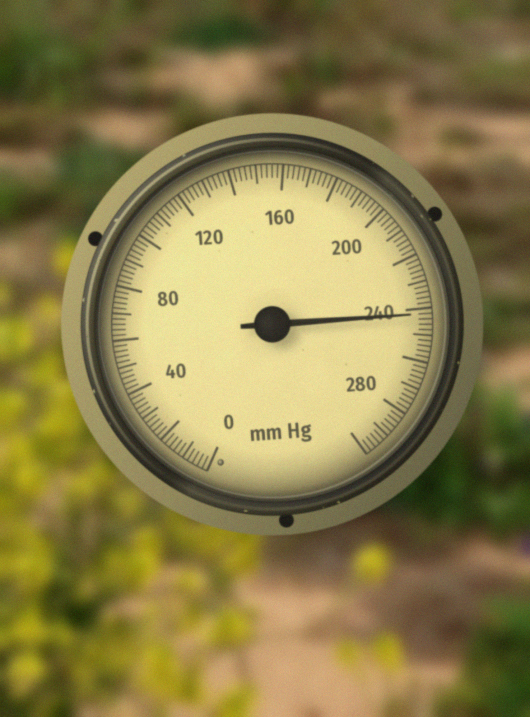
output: 242 mmHg
